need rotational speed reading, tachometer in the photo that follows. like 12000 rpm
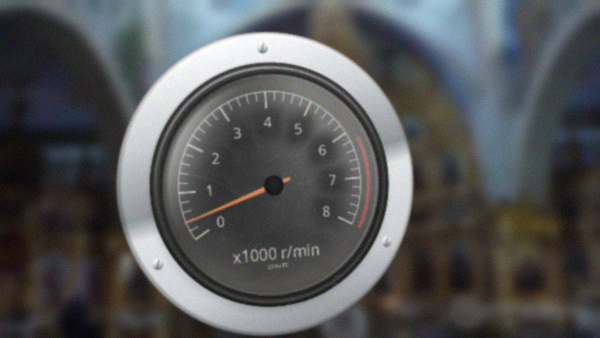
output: 400 rpm
